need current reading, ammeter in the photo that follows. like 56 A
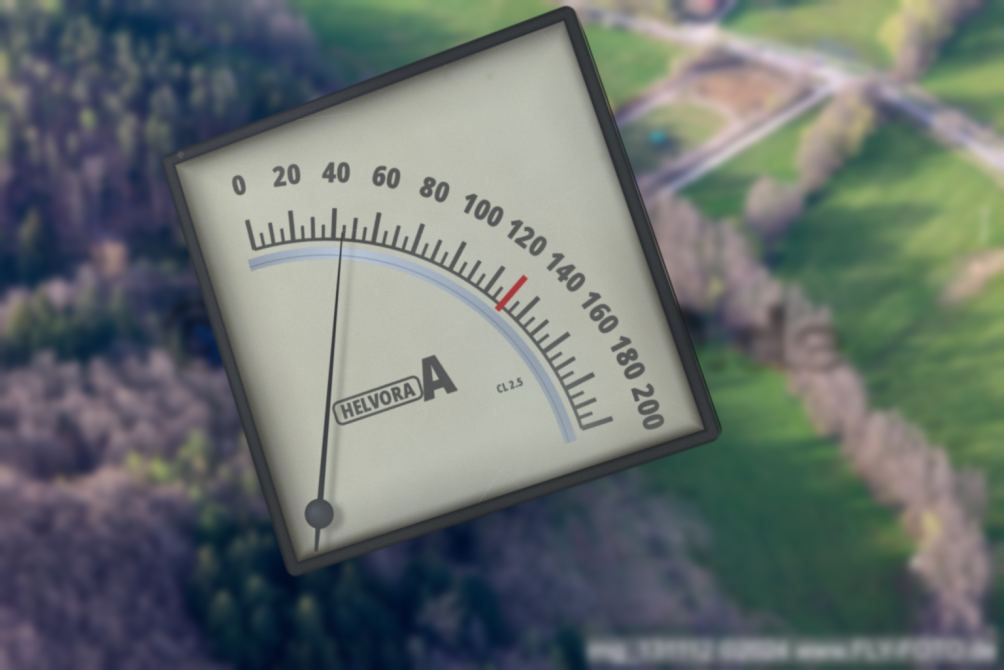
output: 45 A
